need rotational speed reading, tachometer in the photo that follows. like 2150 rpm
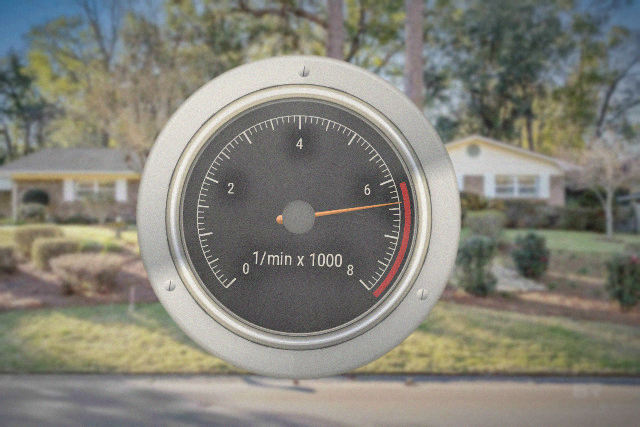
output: 6400 rpm
